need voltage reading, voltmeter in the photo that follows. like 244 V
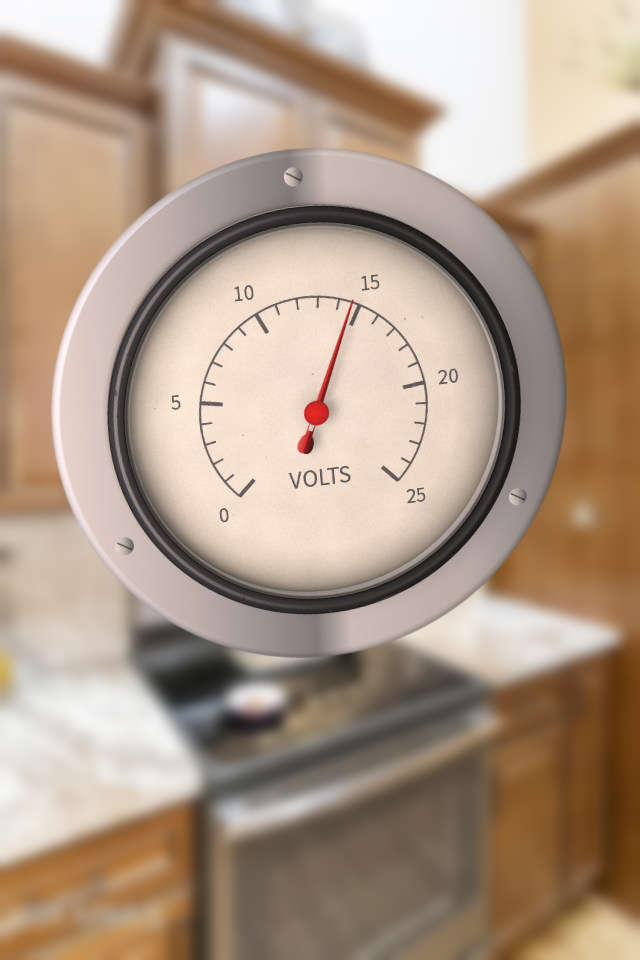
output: 14.5 V
